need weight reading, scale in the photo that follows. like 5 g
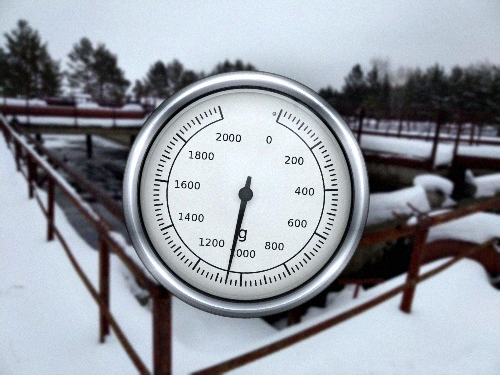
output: 1060 g
